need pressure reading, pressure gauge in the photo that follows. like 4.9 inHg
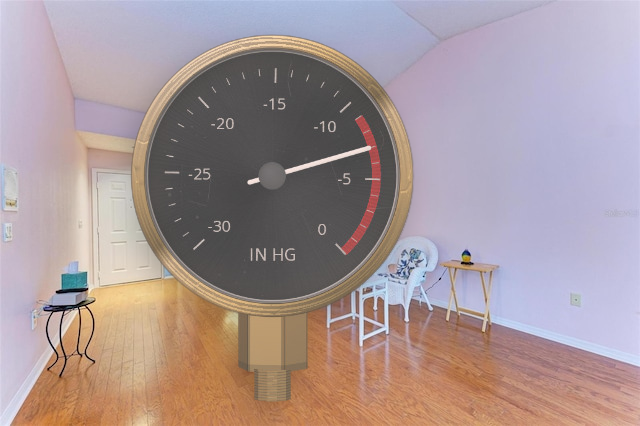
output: -7 inHg
